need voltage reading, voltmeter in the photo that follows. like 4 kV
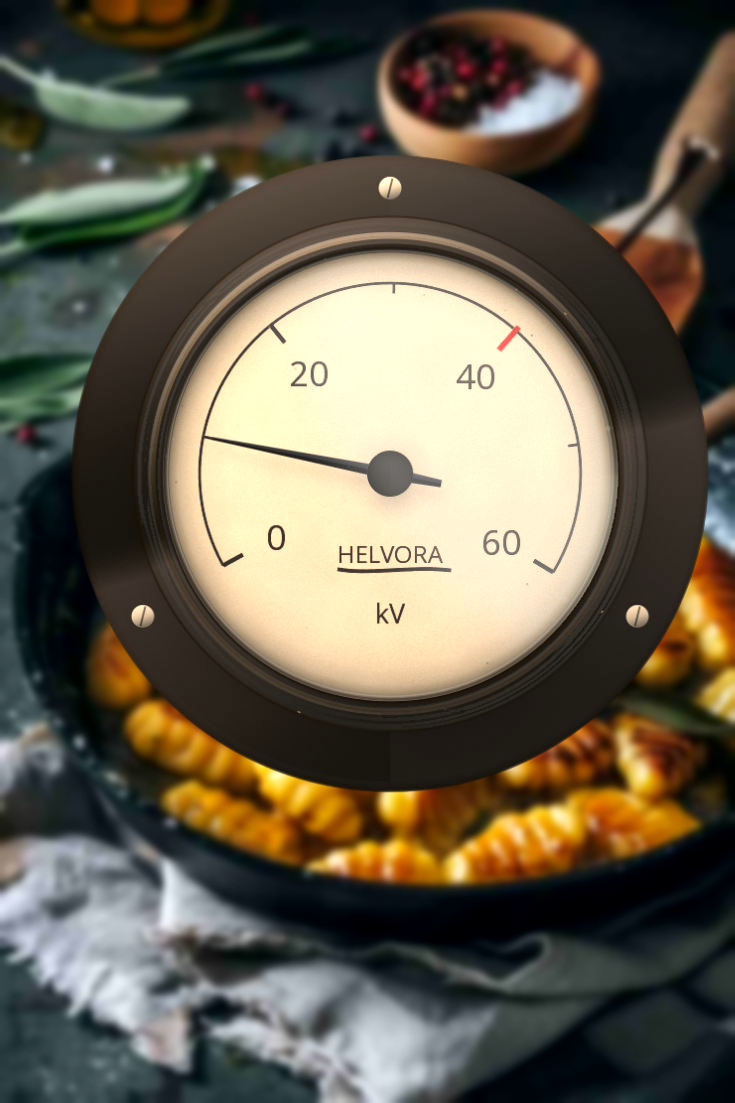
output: 10 kV
